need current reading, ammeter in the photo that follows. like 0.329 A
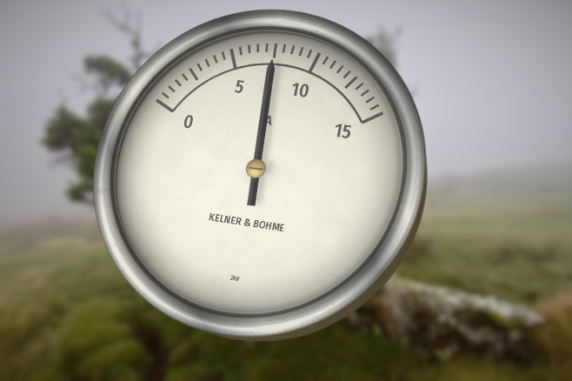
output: 7.5 A
